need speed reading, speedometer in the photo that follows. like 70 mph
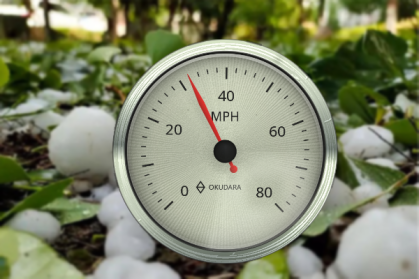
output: 32 mph
